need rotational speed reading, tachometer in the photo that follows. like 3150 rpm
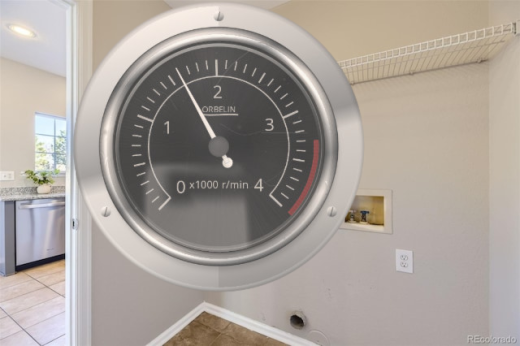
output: 1600 rpm
